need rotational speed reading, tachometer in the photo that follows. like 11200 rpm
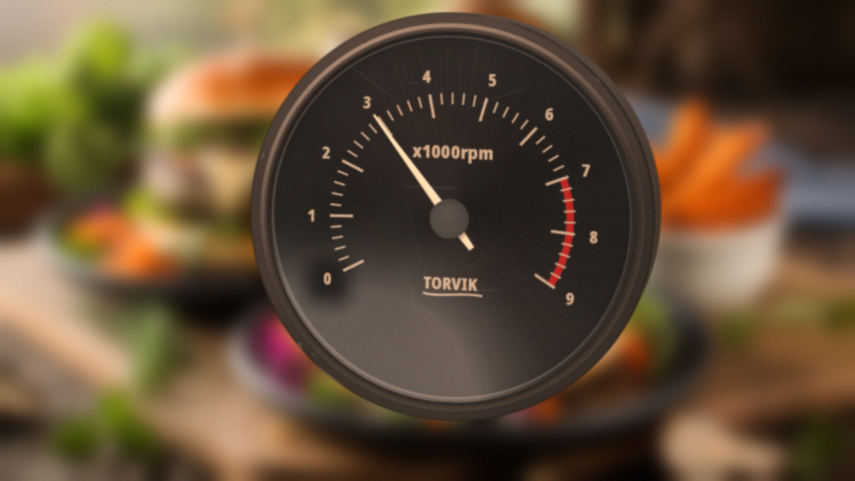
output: 3000 rpm
